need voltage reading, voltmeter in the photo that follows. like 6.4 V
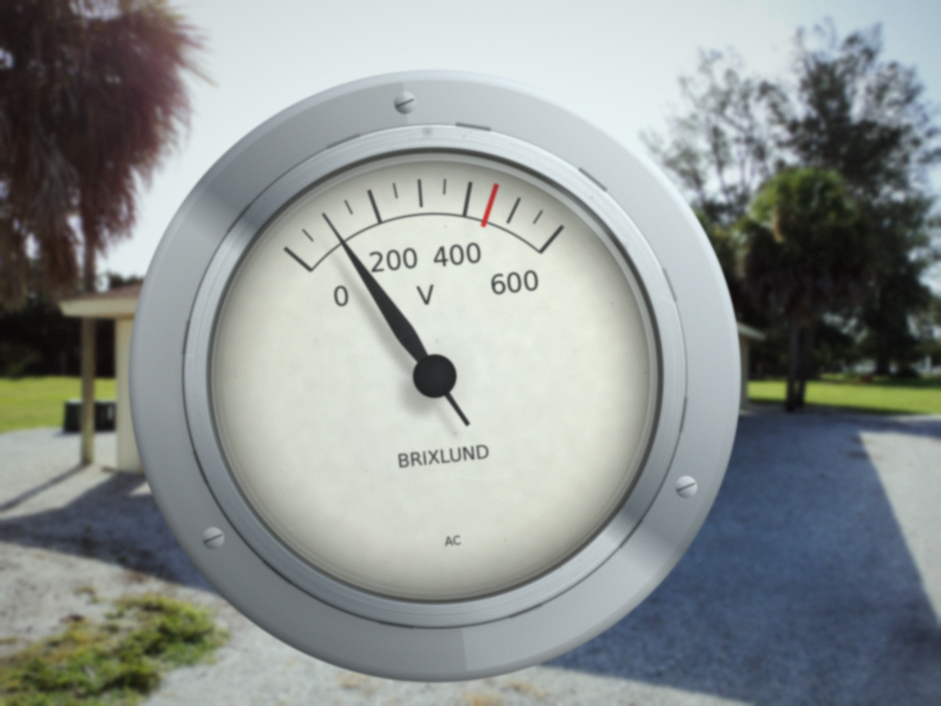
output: 100 V
